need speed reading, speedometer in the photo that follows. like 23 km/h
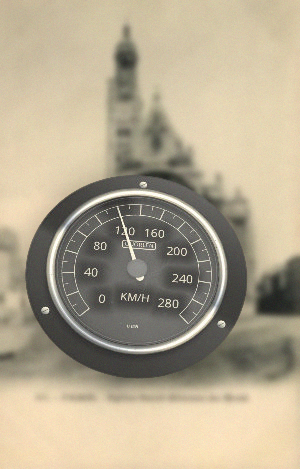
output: 120 km/h
